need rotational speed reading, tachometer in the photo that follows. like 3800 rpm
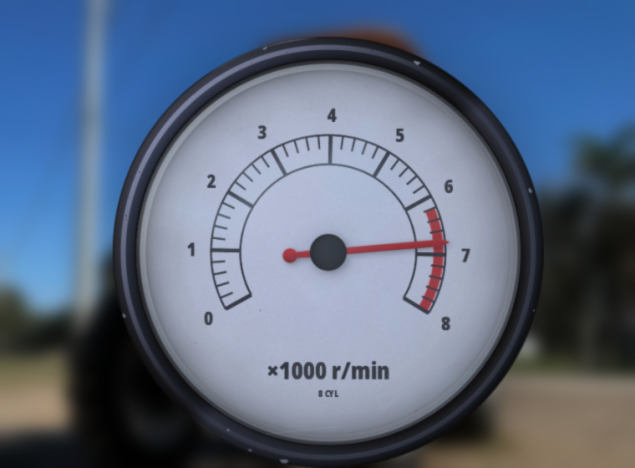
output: 6800 rpm
